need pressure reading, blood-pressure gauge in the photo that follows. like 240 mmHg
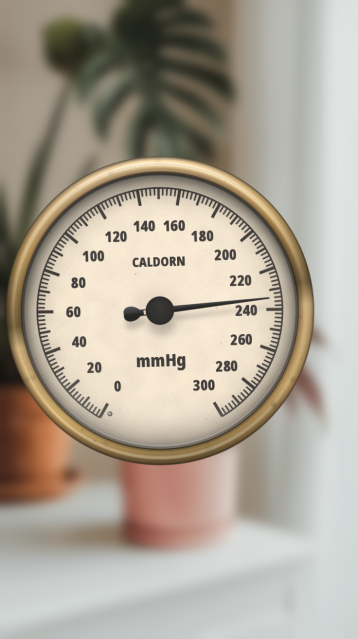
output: 234 mmHg
